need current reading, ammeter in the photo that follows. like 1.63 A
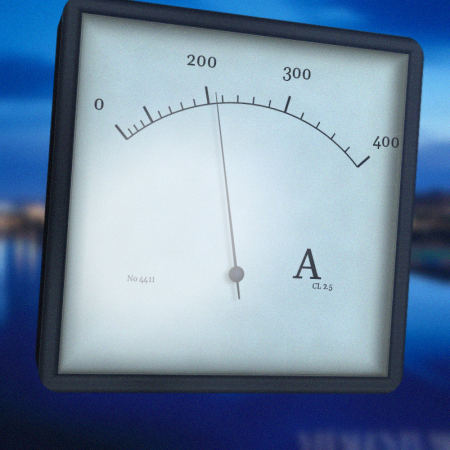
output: 210 A
